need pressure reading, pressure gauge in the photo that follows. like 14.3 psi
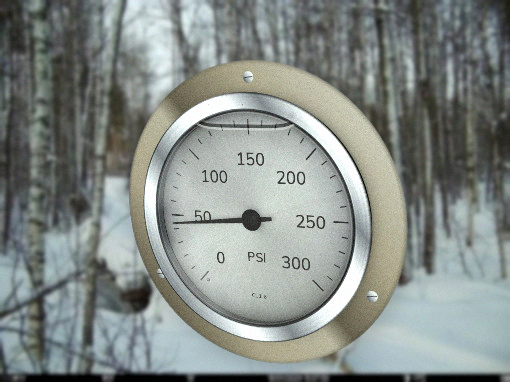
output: 45 psi
